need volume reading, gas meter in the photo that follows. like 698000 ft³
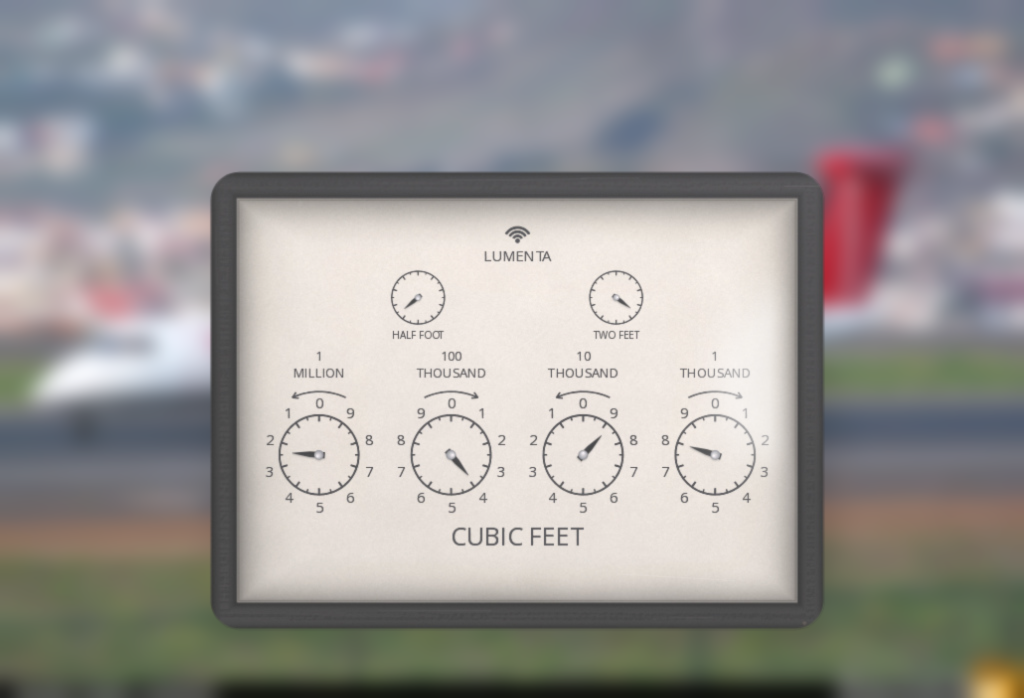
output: 238800 ft³
